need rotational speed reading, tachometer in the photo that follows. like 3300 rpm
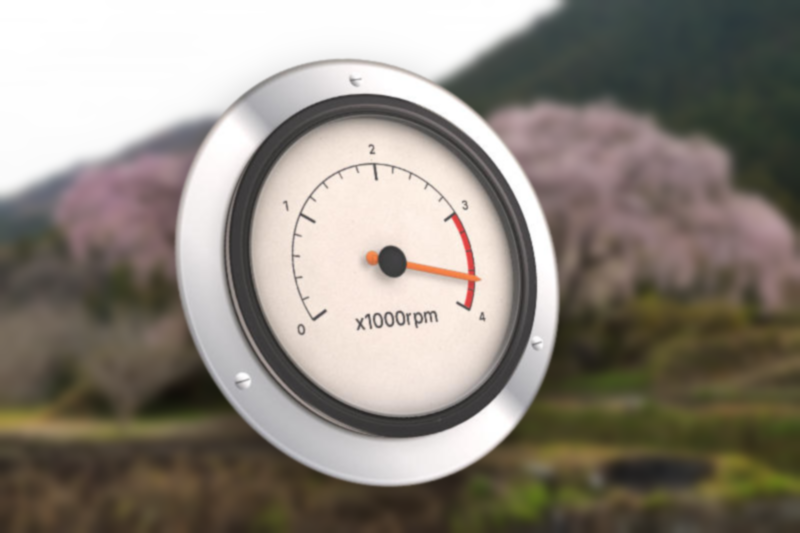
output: 3700 rpm
